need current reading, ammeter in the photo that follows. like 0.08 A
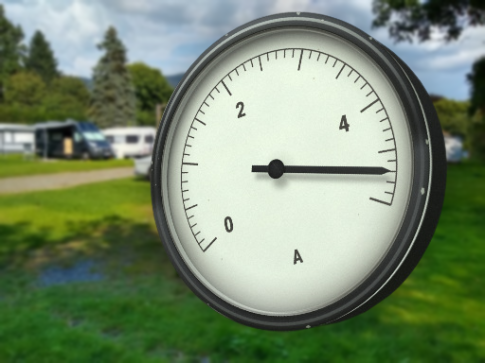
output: 4.7 A
